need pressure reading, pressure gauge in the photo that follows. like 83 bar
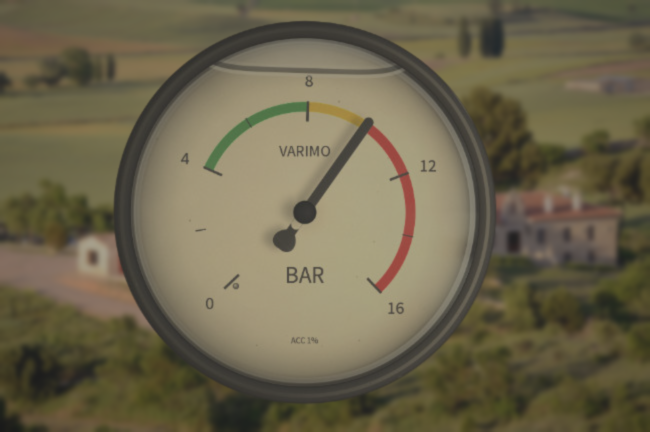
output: 10 bar
